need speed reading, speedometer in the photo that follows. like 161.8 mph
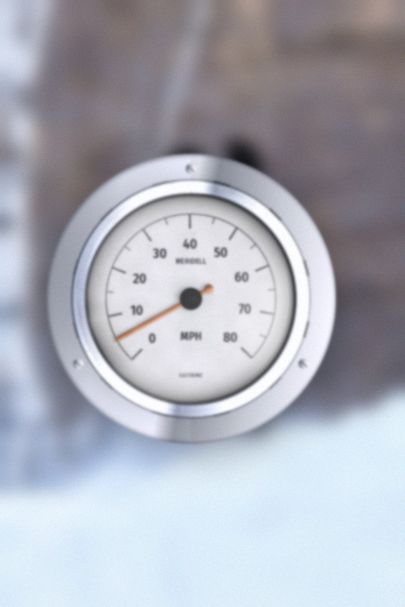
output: 5 mph
